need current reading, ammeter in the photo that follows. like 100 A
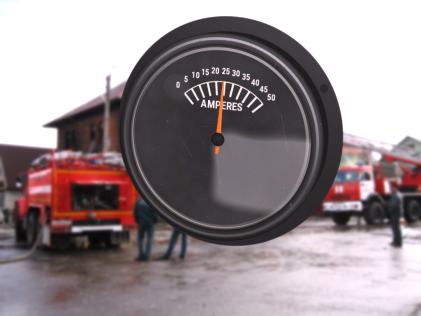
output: 25 A
